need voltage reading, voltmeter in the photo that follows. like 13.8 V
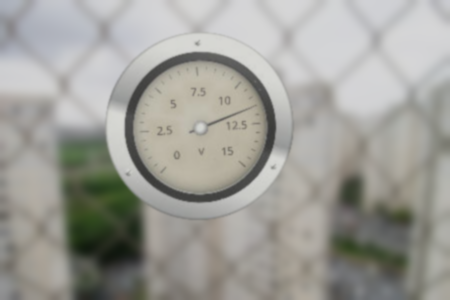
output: 11.5 V
